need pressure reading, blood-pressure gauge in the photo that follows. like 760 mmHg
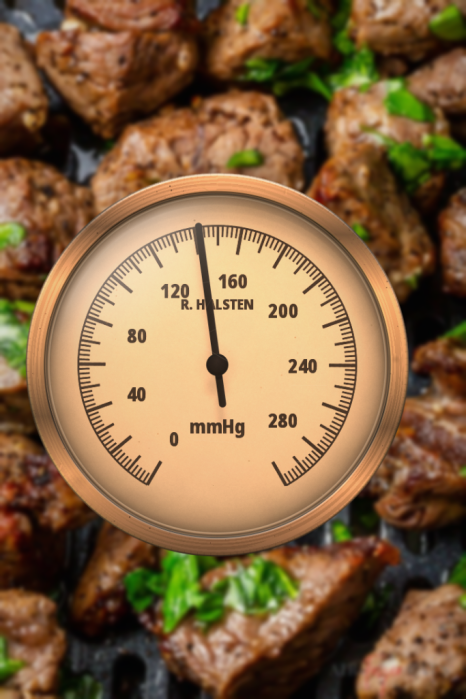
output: 142 mmHg
